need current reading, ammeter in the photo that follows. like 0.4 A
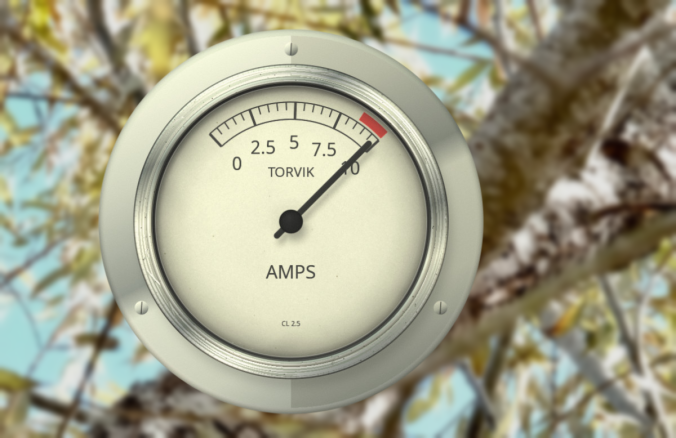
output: 9.75 A
